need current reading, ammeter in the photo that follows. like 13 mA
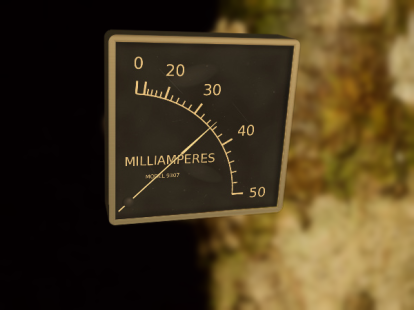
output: 35 mA
